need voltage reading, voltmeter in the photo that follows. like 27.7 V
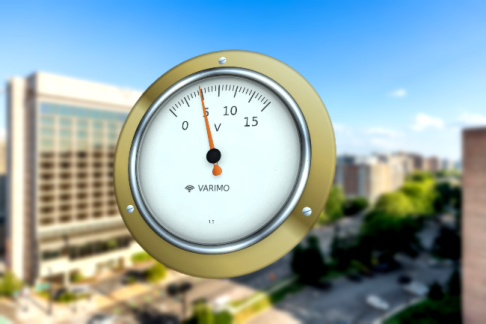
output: 5 V
